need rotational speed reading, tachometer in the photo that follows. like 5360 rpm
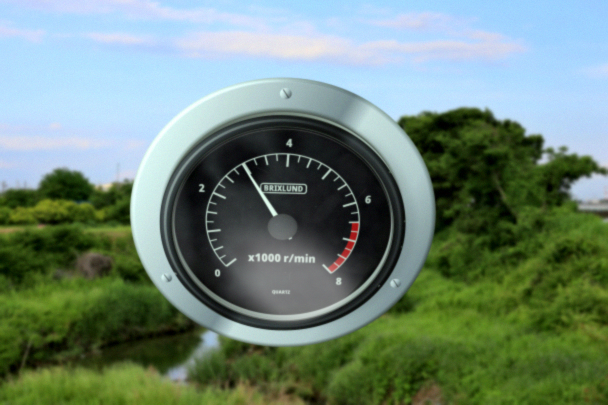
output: 3000 rpm
